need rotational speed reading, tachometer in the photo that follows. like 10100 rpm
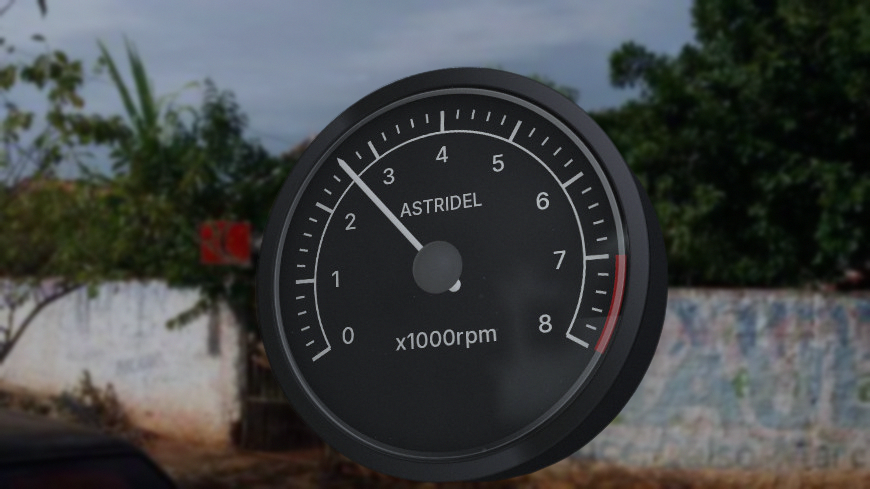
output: 2600 rpm
